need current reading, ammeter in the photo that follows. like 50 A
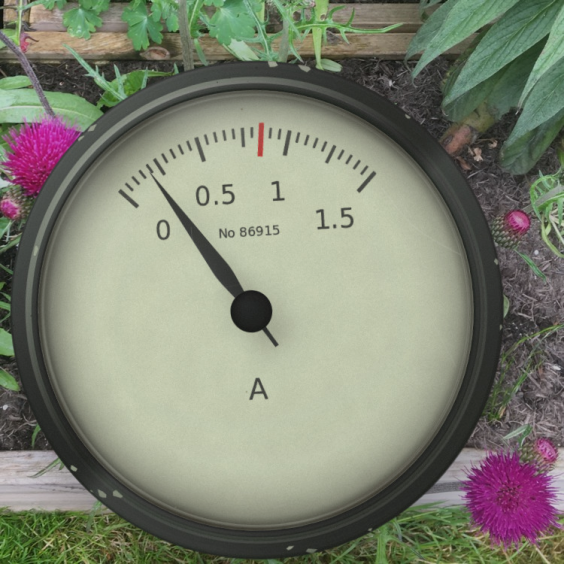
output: 0.2 A
